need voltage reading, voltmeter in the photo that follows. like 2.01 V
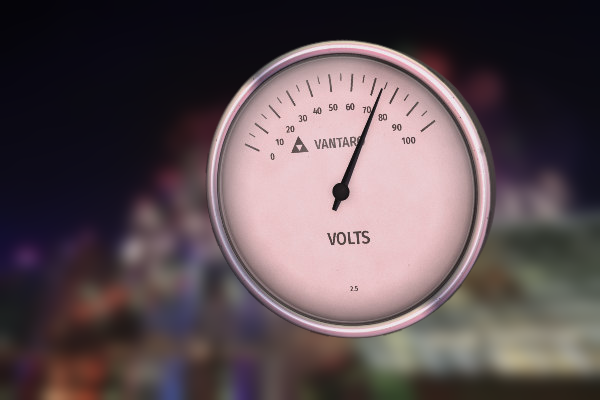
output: 75 V
